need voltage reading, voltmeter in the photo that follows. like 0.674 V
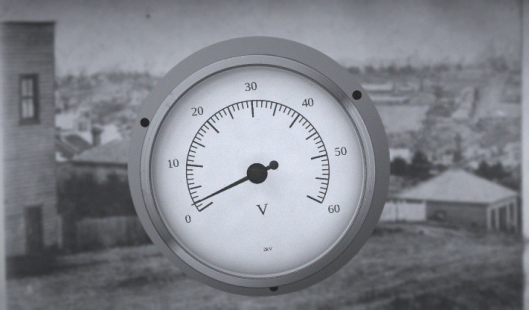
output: 2 V
